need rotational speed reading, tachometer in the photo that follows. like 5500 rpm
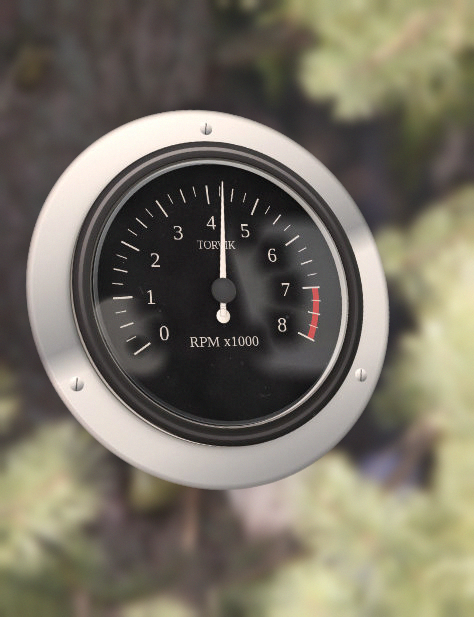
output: 4250 rpm
